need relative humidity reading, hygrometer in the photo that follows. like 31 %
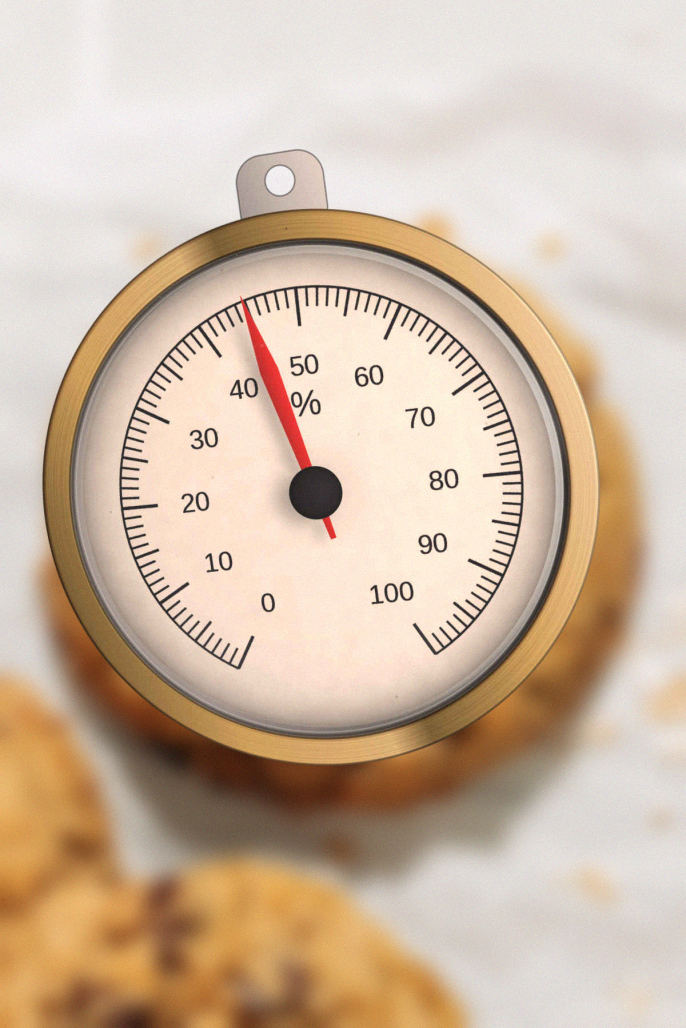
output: 45 %
